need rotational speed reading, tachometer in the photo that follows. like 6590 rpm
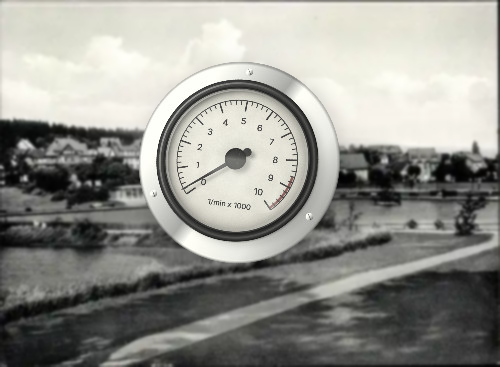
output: 200 rpm
